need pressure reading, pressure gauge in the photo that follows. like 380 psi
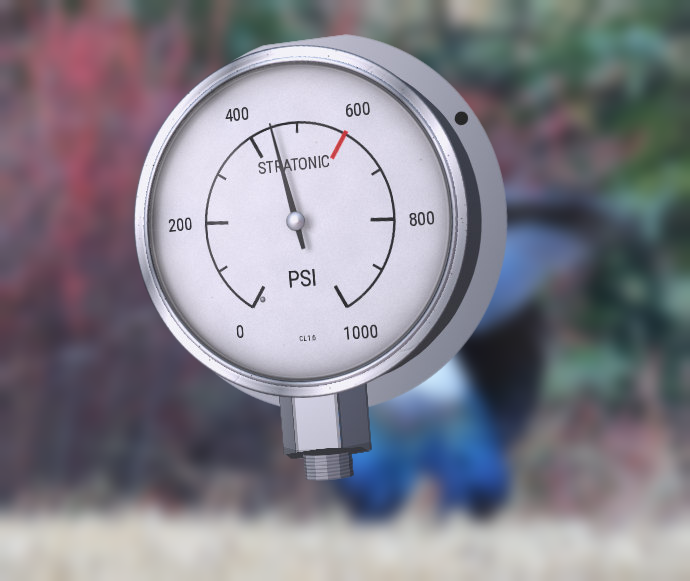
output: 450 psi
